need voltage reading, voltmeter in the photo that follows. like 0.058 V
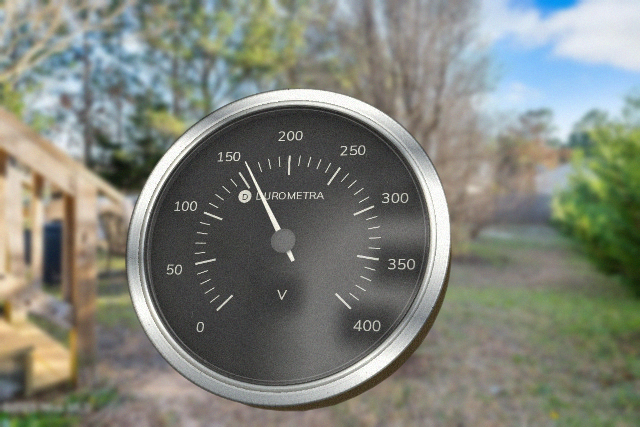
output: 160 V
